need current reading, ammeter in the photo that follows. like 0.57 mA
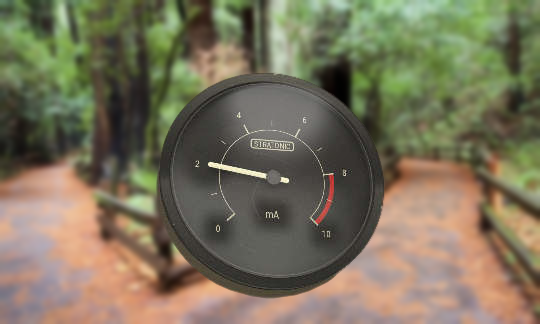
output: 2 mA
